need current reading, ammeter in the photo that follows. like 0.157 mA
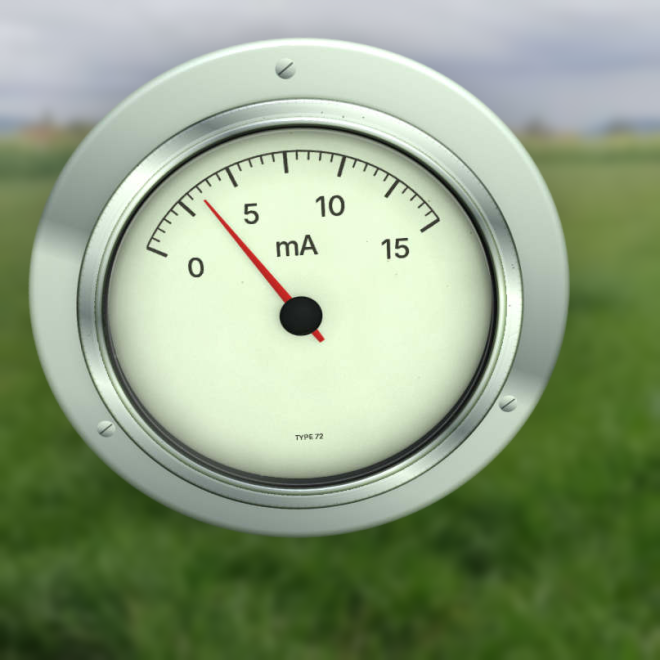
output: 3.5 mA
